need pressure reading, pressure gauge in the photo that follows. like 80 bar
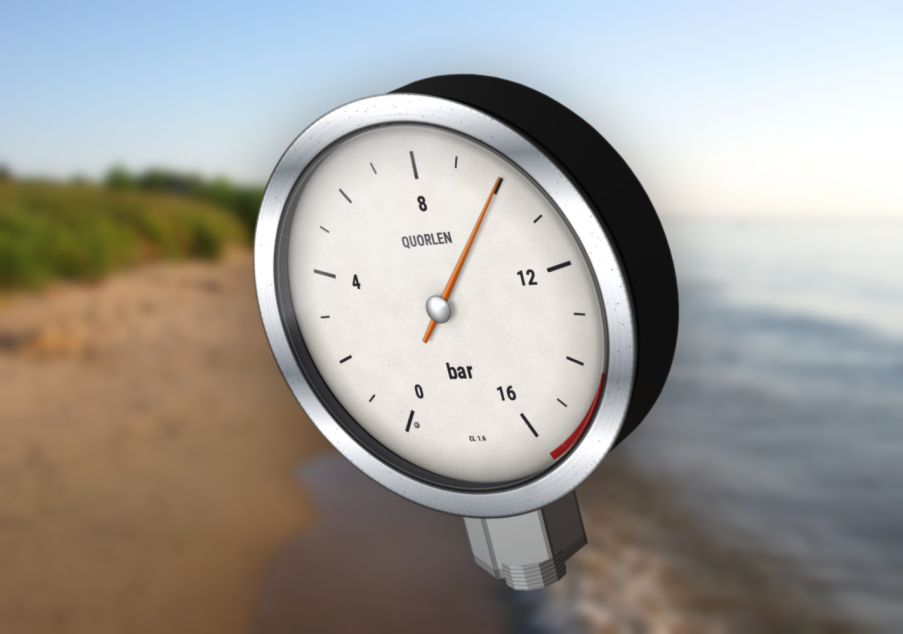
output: 10 bar
